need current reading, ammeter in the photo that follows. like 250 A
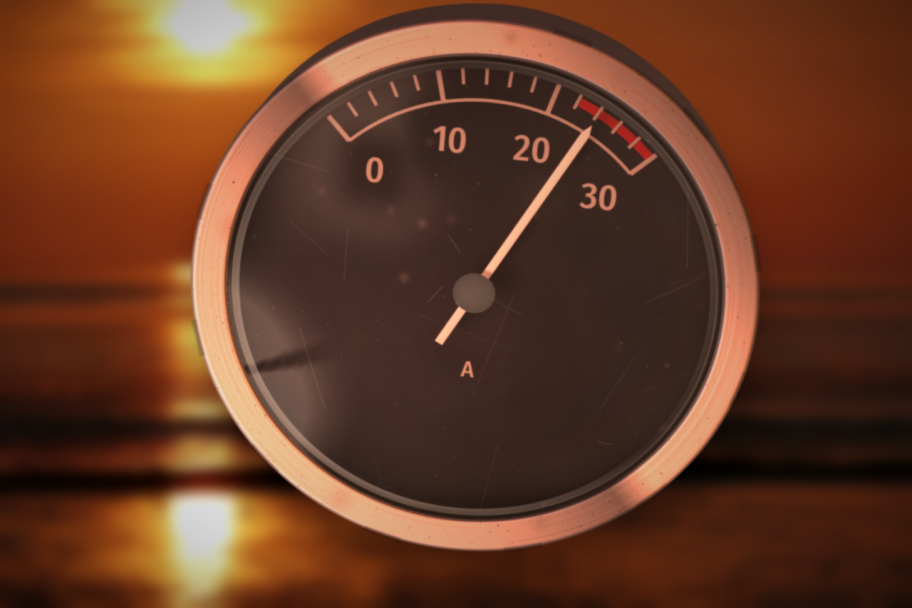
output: 24 A
